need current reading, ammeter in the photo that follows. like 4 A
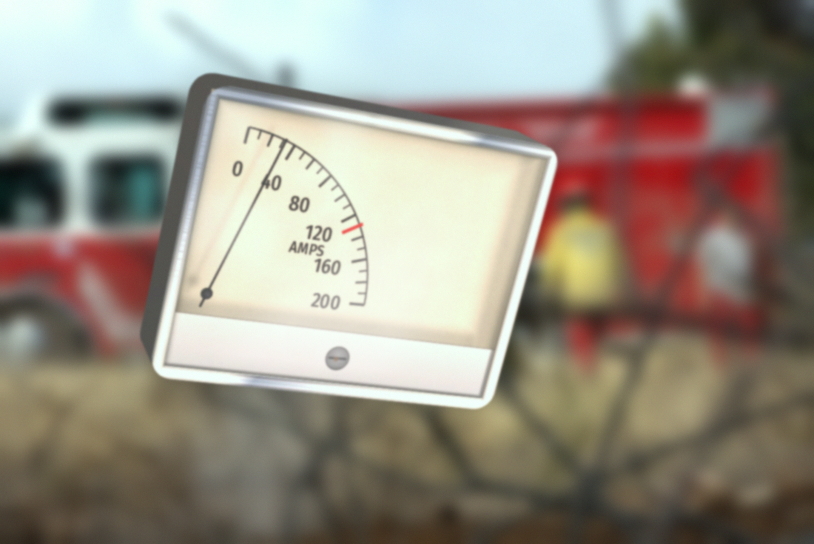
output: 30 A
